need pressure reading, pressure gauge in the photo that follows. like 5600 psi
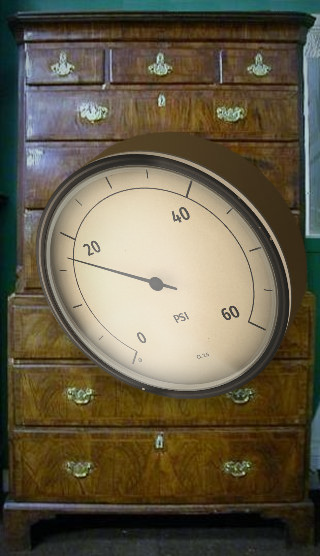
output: 17.5 psi
